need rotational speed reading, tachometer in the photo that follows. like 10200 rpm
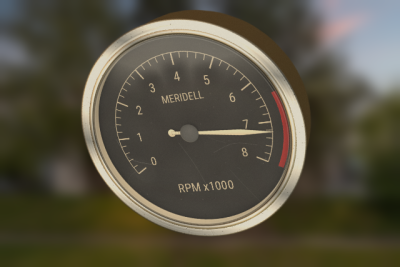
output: 7200 rpm
